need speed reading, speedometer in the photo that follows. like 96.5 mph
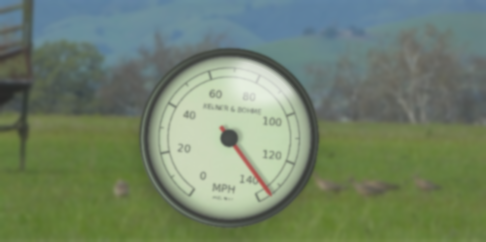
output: 135 mph
